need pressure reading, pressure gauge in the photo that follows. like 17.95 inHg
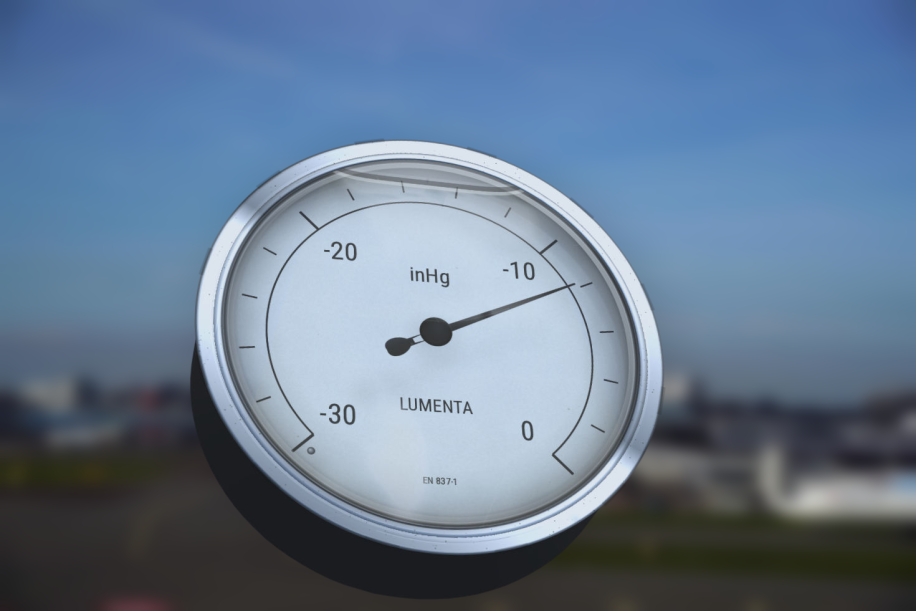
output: -8 inHg
